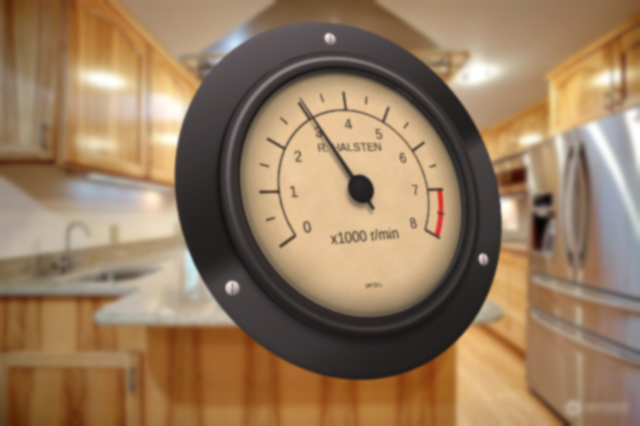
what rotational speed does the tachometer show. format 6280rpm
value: 3000rpm
